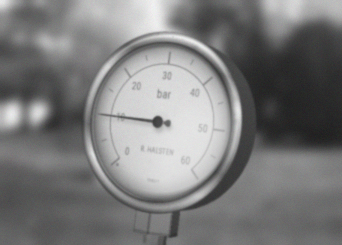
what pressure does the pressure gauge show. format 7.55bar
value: 10bar
